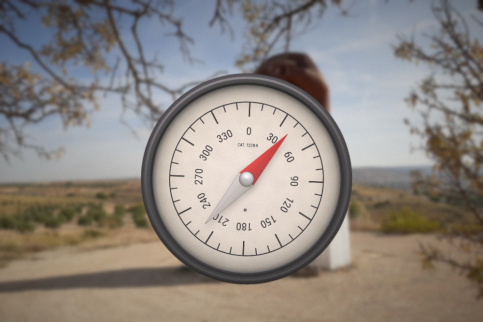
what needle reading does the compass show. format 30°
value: 40°
